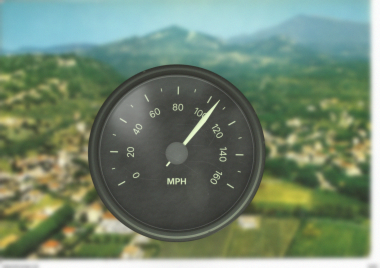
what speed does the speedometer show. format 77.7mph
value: 105mph
